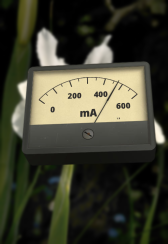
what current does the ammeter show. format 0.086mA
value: 475mA
